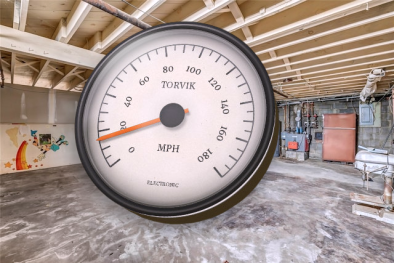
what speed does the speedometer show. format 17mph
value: 15mph
